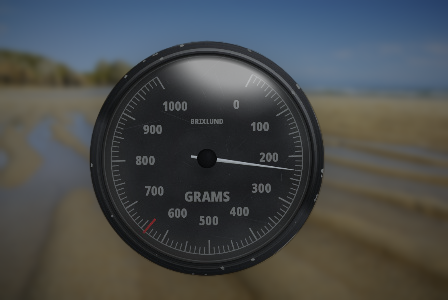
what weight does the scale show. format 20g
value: 230g
